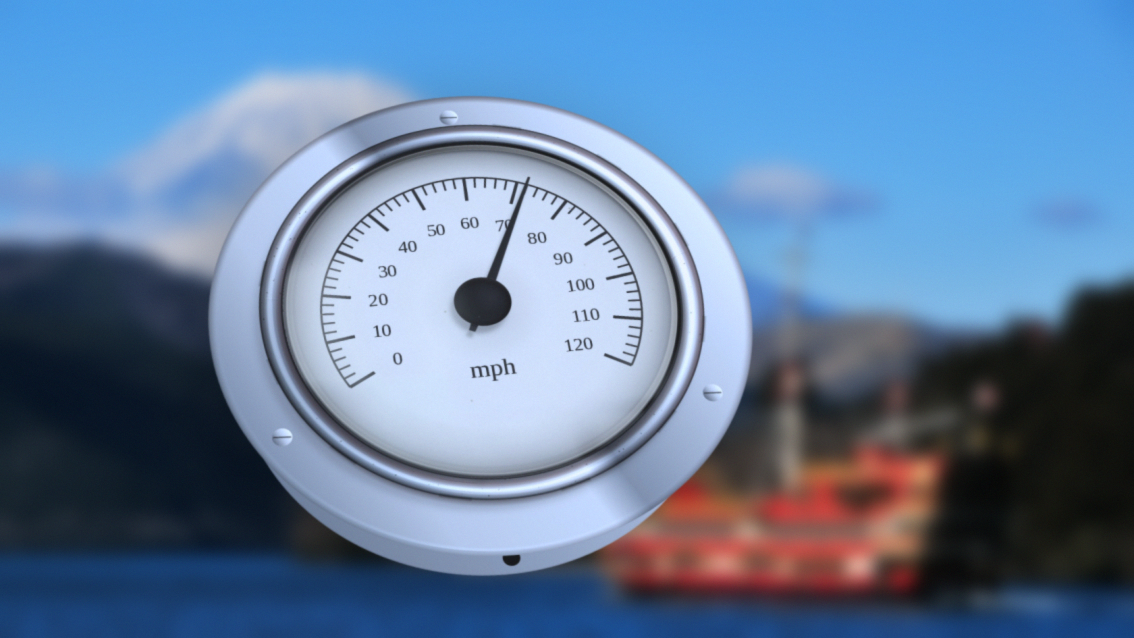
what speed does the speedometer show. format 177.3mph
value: 72mph
